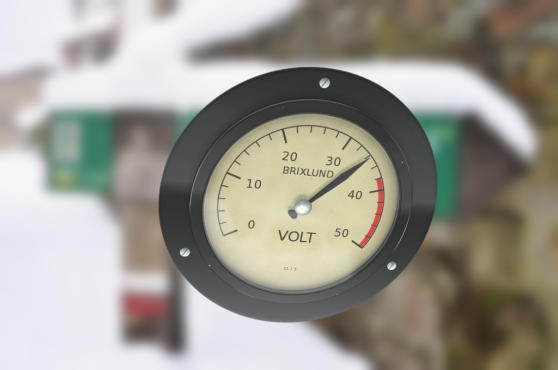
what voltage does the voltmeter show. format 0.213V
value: 34V
